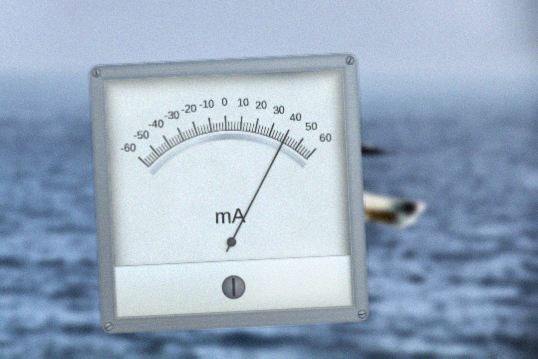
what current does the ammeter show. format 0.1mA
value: 40mA
